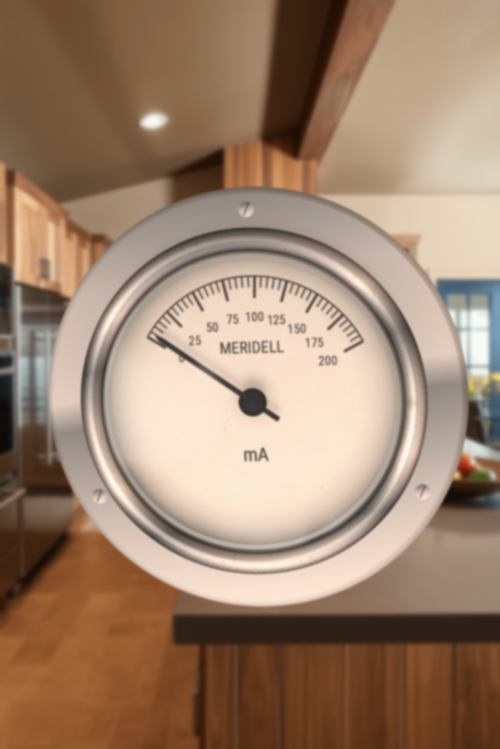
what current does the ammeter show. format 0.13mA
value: 5mA
